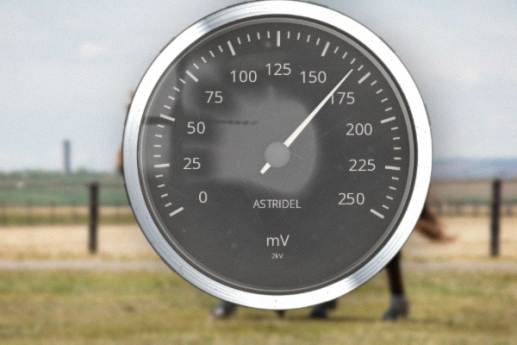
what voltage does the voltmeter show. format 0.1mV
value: 167.5mV
